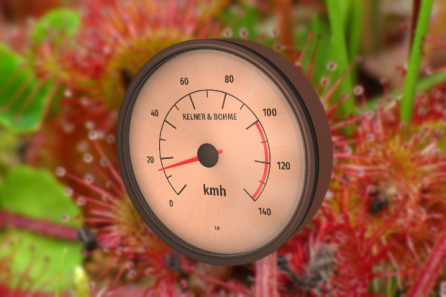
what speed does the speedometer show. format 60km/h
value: 15km/h
